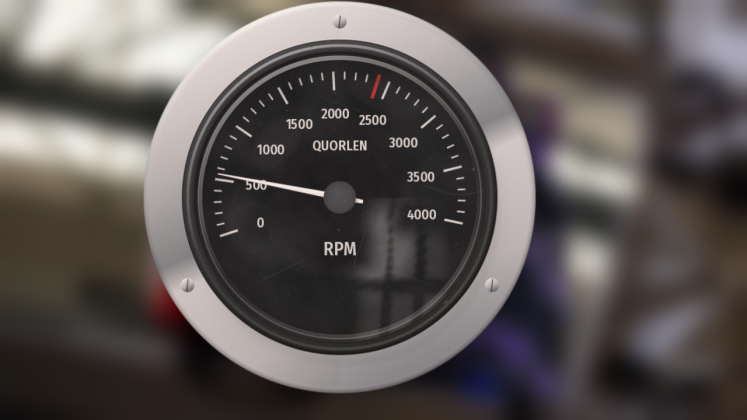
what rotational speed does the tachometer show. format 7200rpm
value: 550rpm
